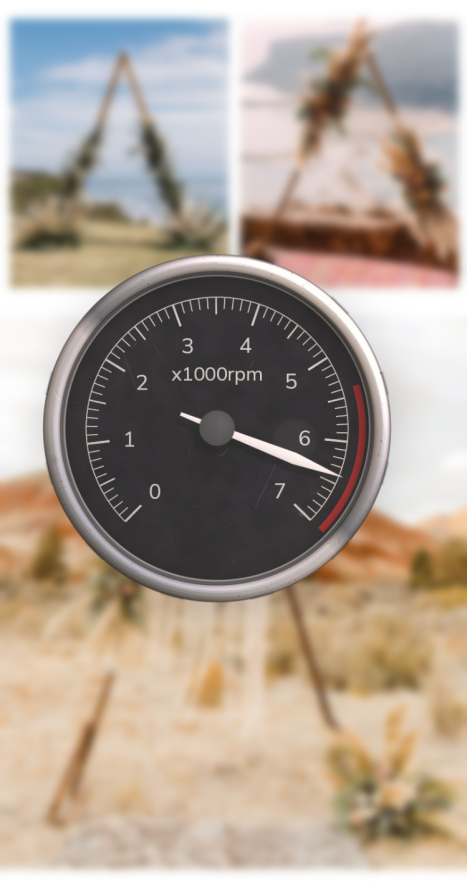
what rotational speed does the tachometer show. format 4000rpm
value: 6400rpm
